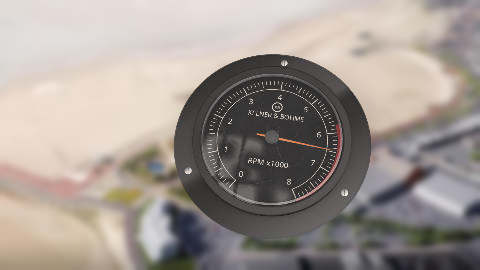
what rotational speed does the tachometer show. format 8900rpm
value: 6500rpm
